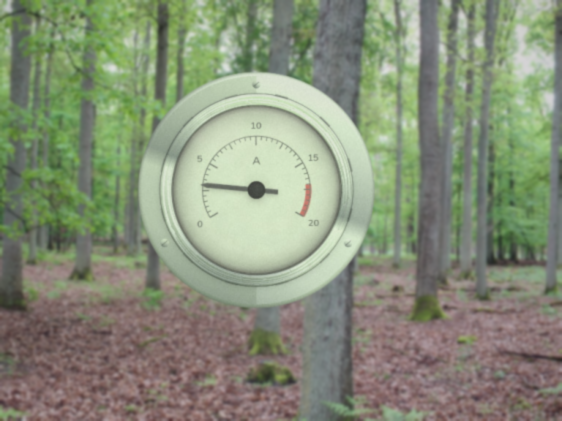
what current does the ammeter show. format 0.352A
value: 3A
